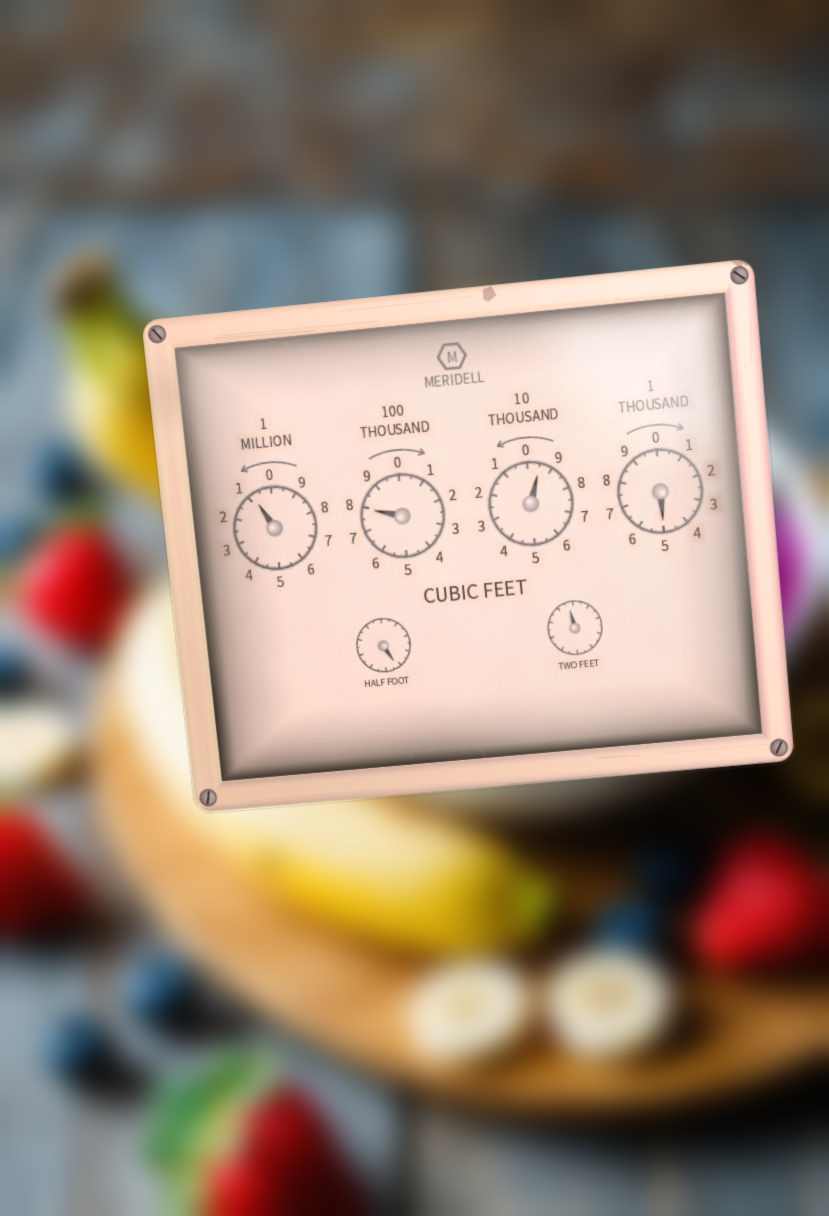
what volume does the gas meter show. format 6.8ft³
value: 79500ft³
